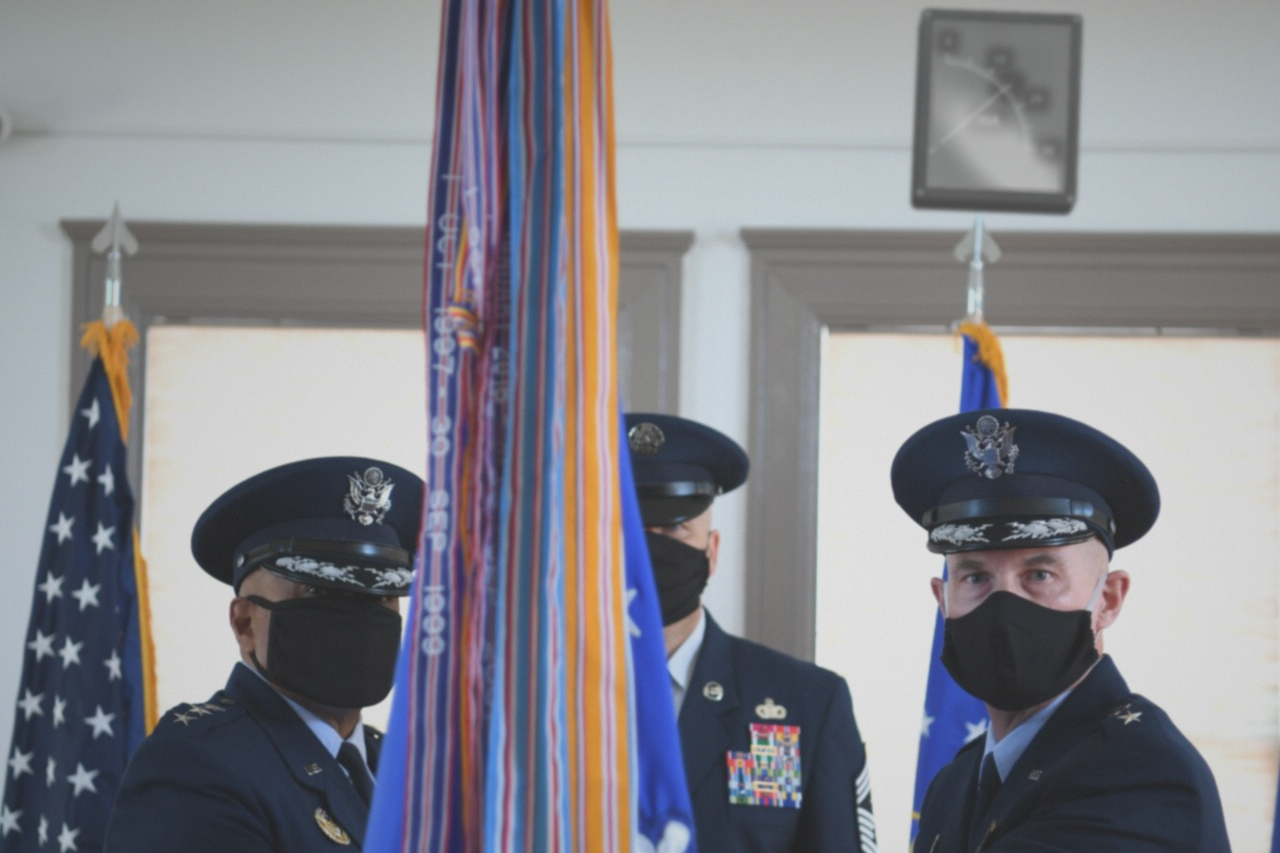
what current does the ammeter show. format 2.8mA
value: 15mA
